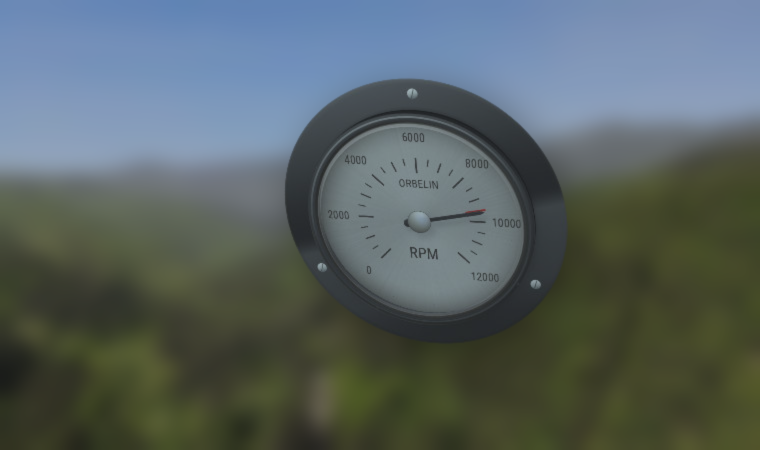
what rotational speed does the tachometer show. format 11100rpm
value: 9500rpm
